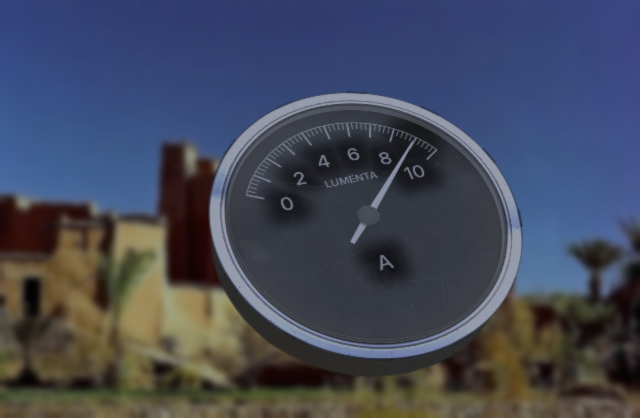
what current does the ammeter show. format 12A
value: 9A
